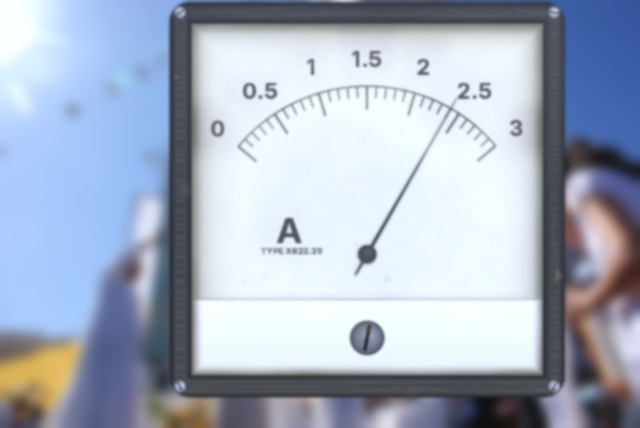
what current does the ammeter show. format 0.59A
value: 2.4A
